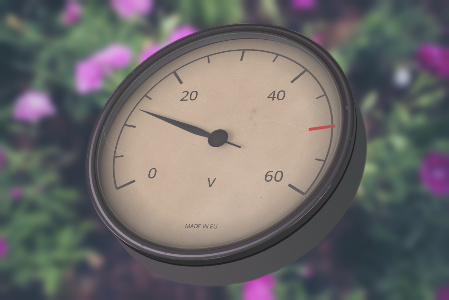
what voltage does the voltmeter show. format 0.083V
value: 12.5V
